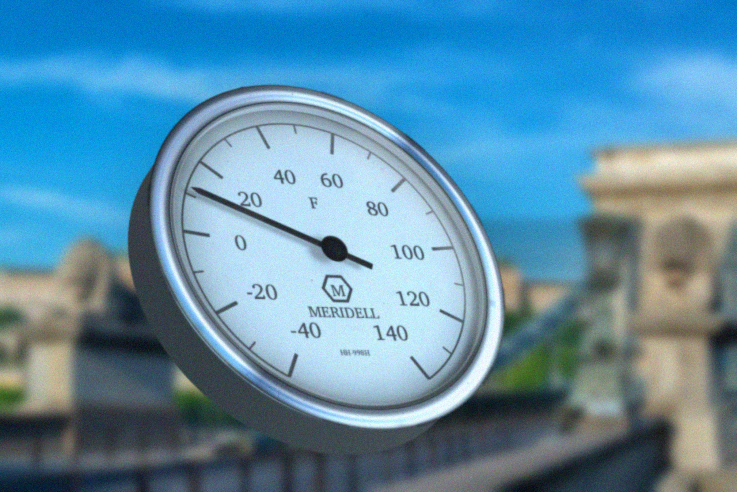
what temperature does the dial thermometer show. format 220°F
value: 10°F
